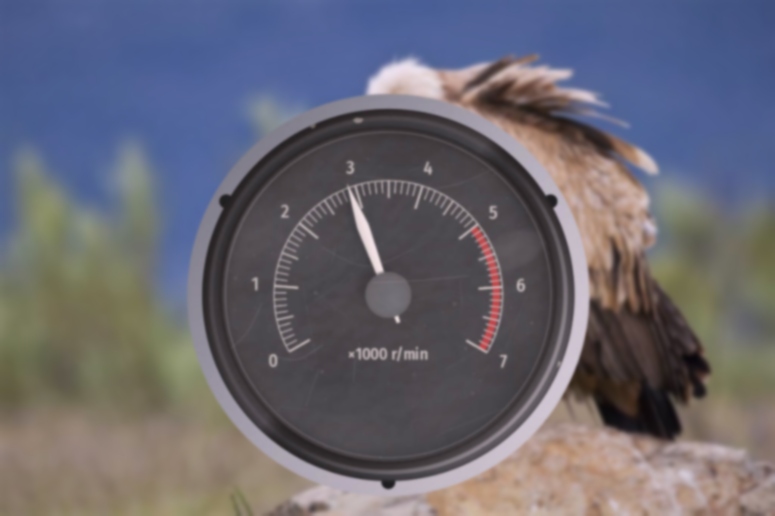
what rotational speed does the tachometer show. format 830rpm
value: 2900rpm
